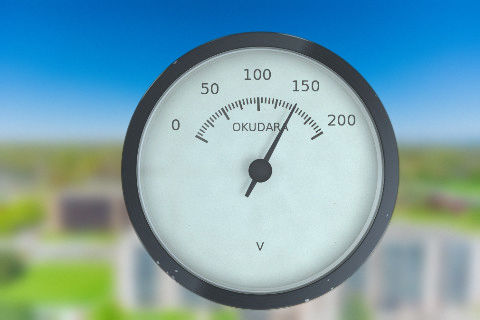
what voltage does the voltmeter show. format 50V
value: 150V
